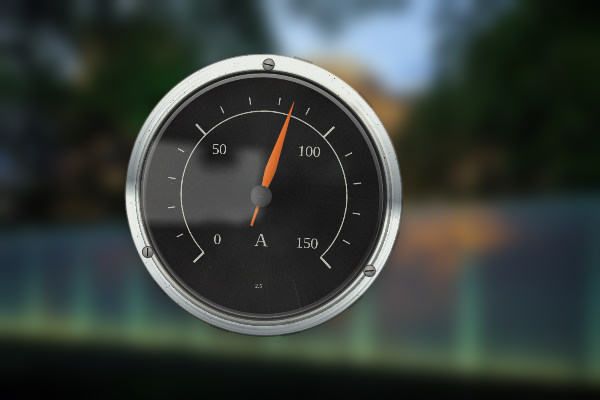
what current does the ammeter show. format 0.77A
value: 85A
